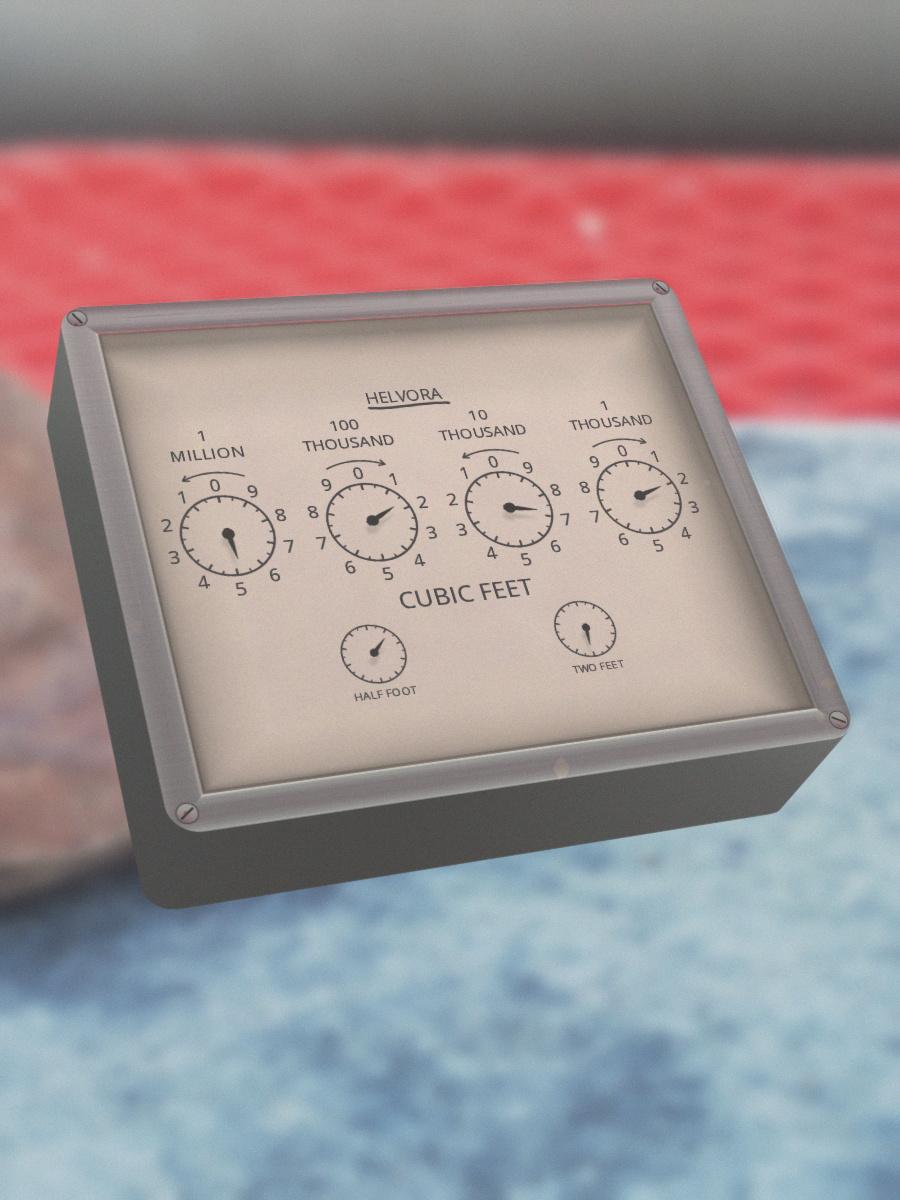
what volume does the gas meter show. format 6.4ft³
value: 517200ft³
